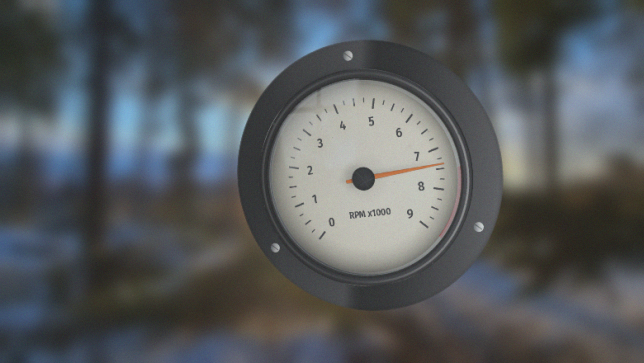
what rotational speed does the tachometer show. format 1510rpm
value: 7375rpm
